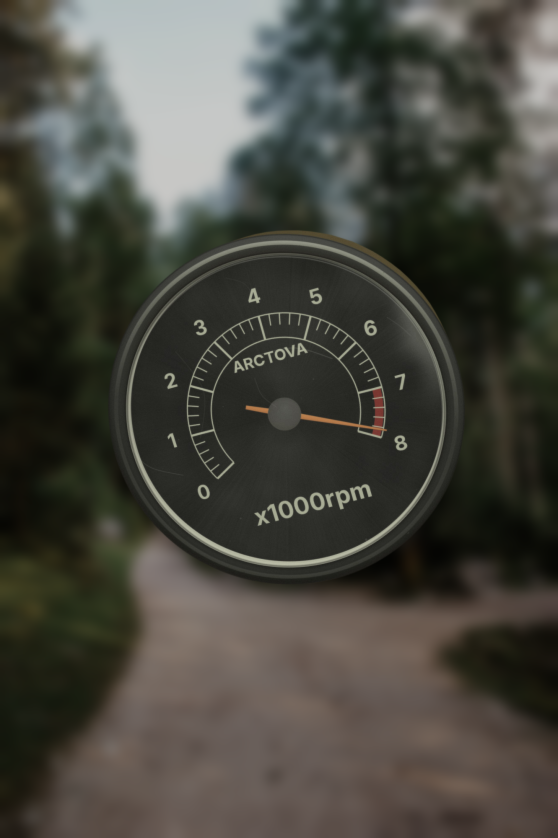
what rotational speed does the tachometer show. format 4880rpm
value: 7800rpm
